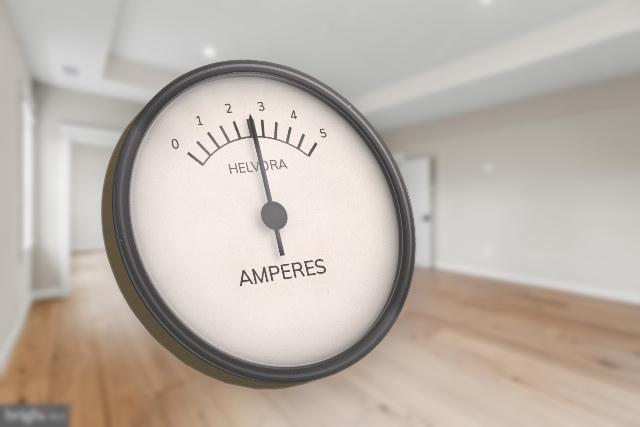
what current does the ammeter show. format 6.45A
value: 2.5A
